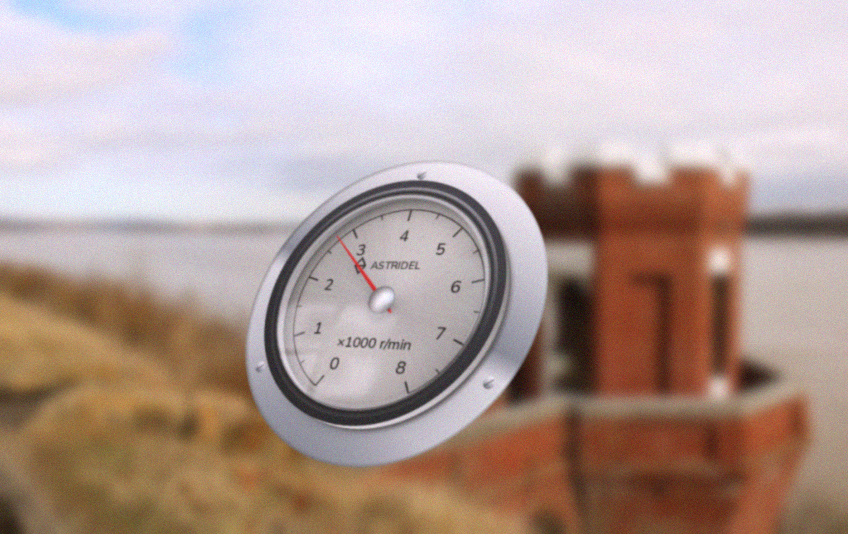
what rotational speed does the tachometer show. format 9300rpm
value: 2750rpm
